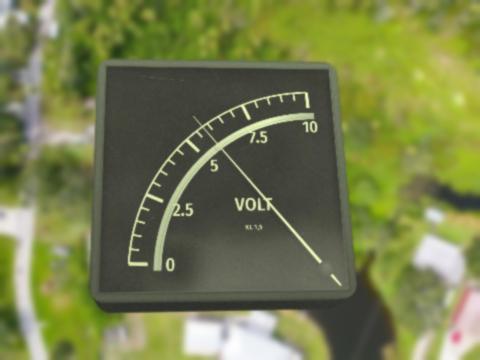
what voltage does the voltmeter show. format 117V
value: 5.75V
